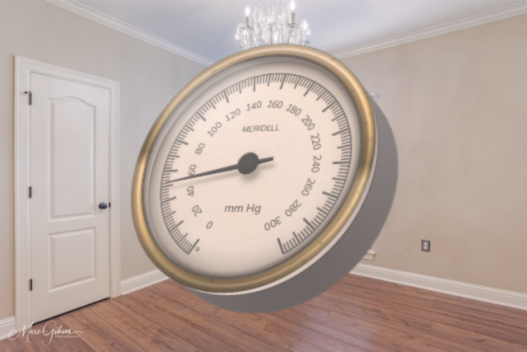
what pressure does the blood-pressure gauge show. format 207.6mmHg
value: 50mmHg
